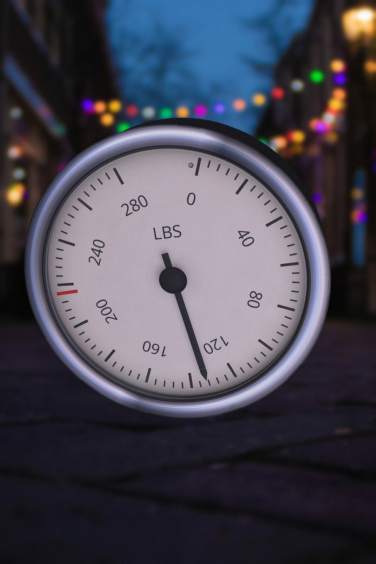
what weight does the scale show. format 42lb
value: 132lb
